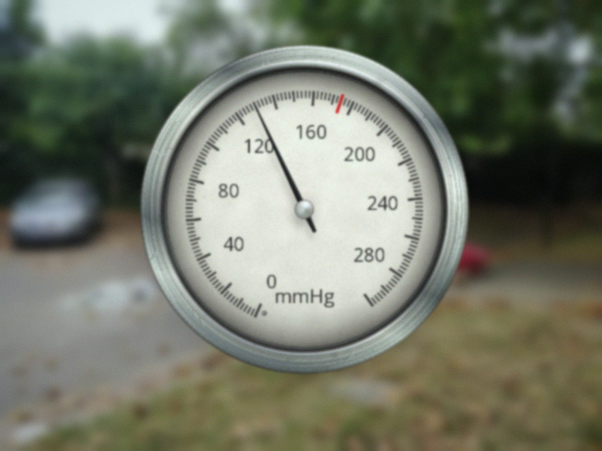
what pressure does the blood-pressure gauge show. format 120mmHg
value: 130mmHg
